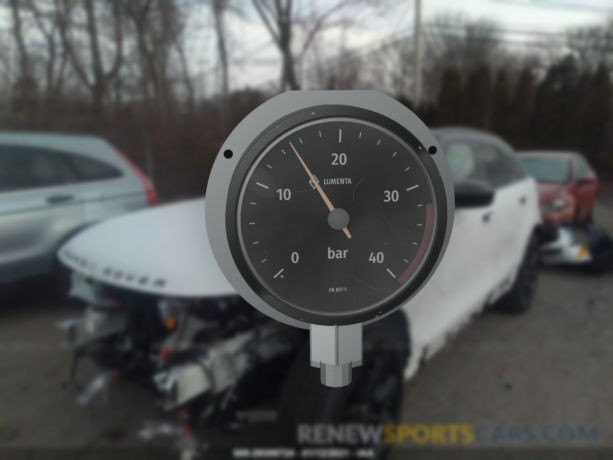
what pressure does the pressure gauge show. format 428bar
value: 15bar
